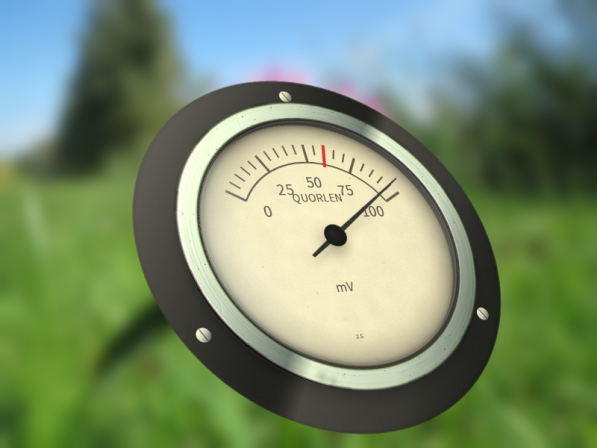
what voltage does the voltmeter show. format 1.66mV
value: 95mV
